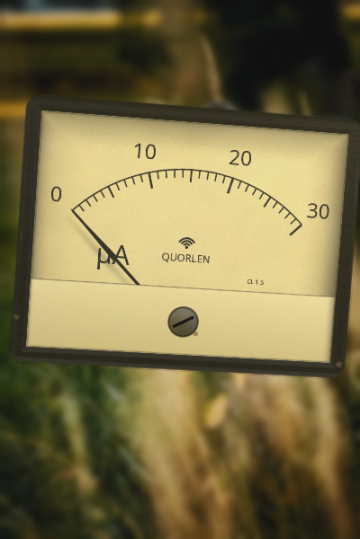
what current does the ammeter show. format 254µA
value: 0µA
